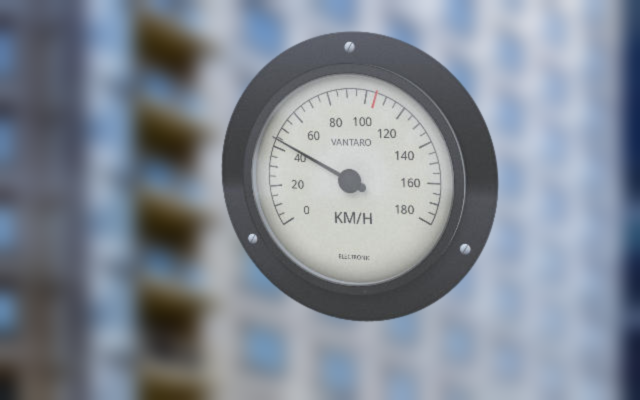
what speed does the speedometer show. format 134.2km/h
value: 45km/h
